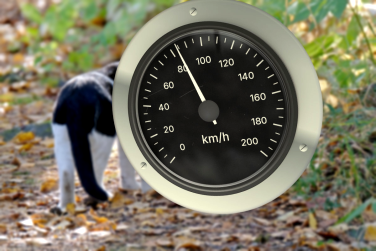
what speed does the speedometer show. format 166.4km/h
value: 85km/h
